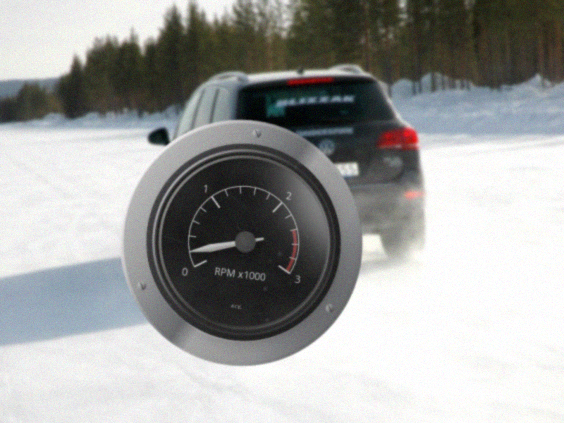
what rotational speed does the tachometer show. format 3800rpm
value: 200rpm
